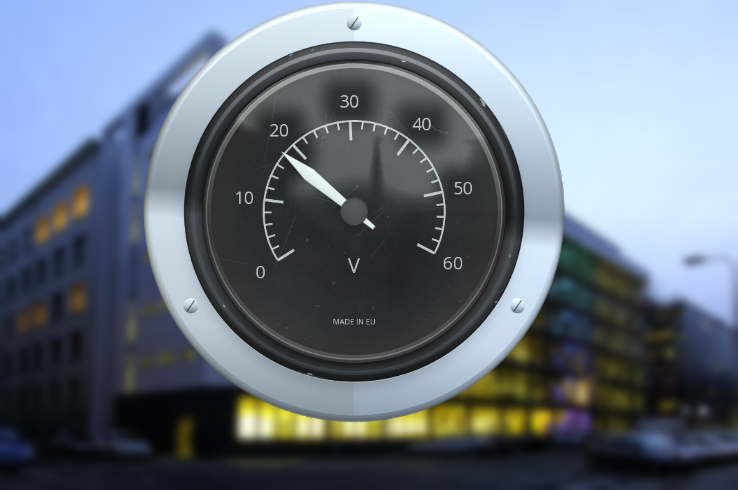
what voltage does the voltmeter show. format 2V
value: 18V
